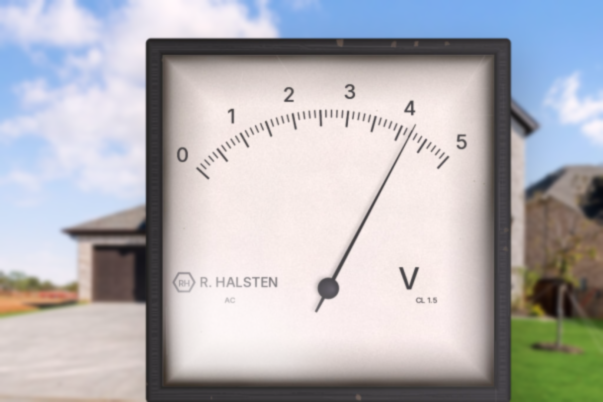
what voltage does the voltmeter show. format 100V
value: 4.2V
